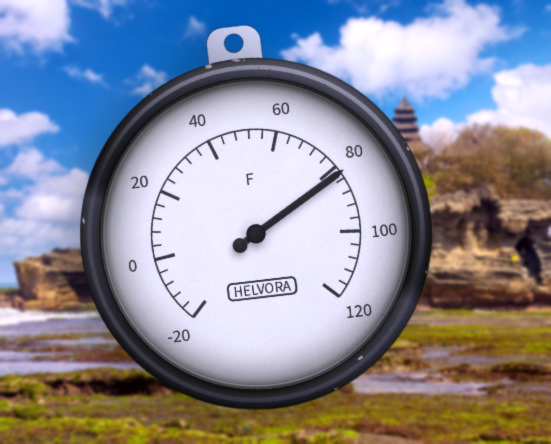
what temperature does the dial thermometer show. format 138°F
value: 82°F
